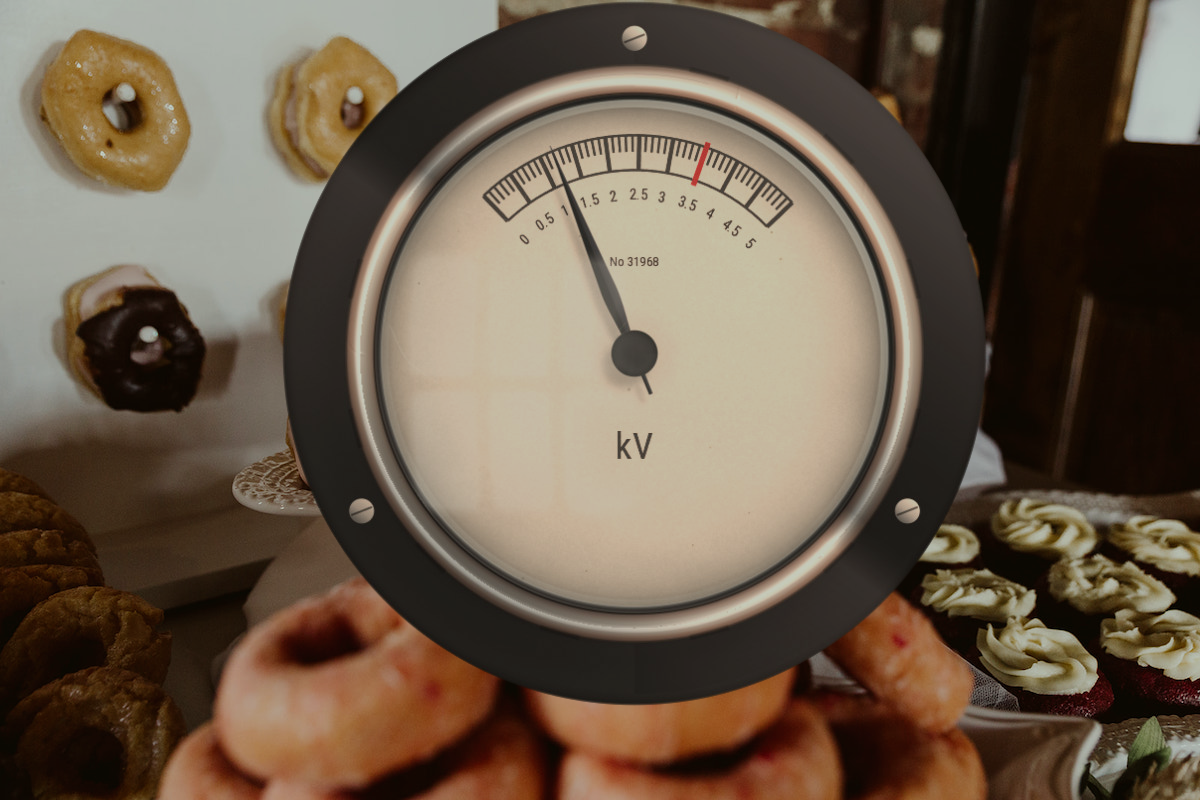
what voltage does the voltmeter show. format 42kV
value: 1.2kV
